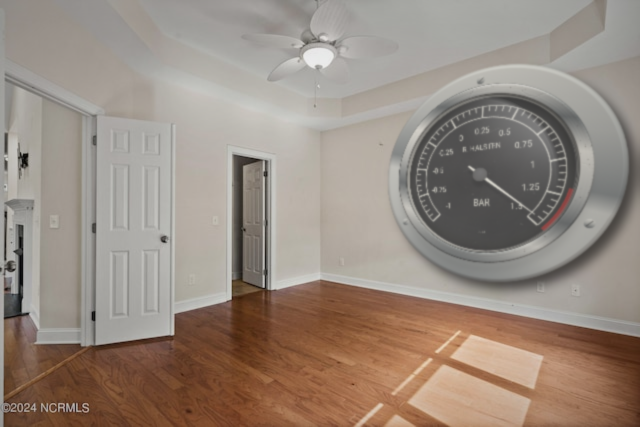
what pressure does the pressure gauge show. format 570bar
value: 1.45bar
